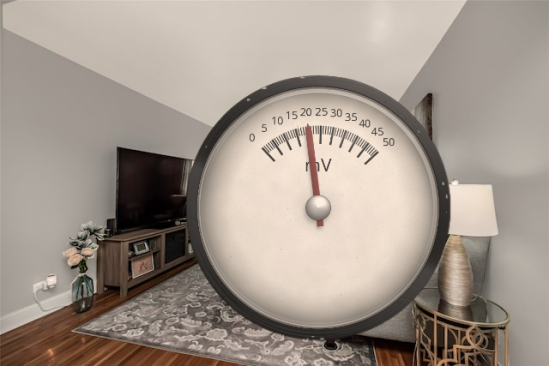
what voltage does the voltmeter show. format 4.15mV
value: 20mV
